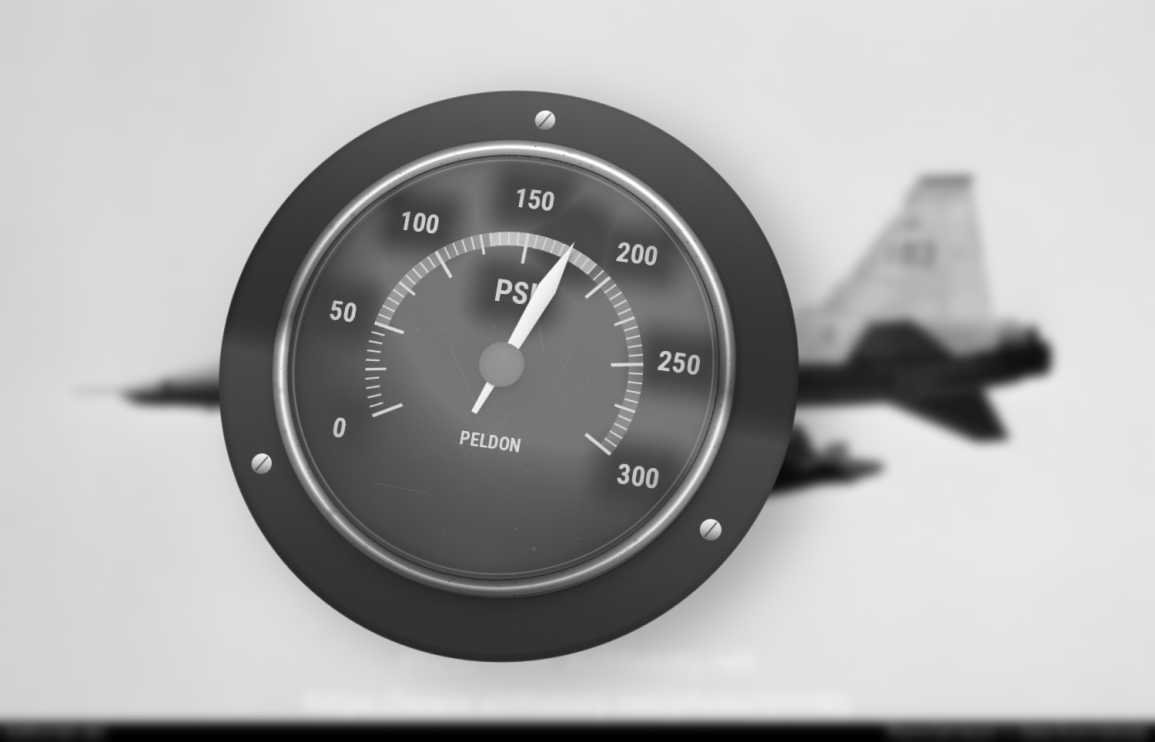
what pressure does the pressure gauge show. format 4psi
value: 175psi
